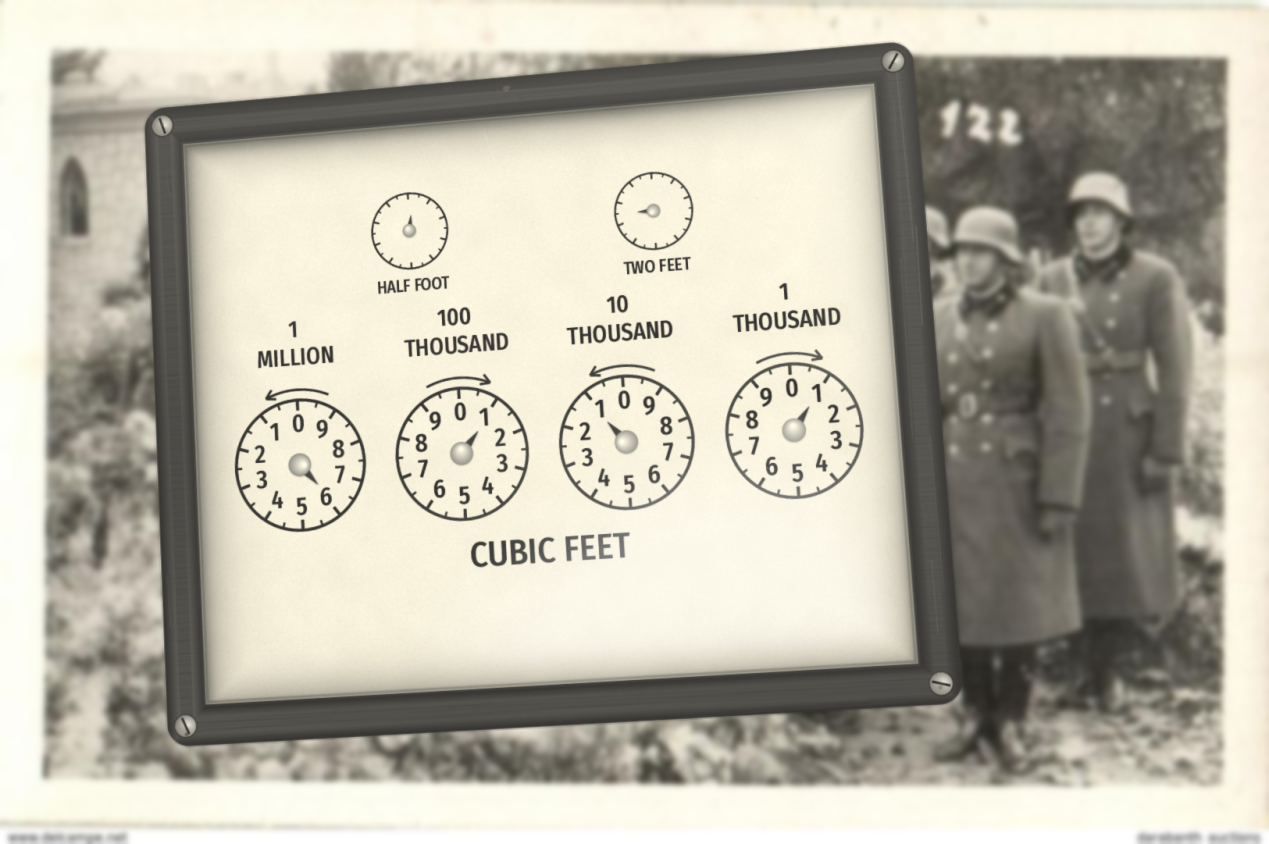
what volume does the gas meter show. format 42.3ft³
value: 611100ft³
